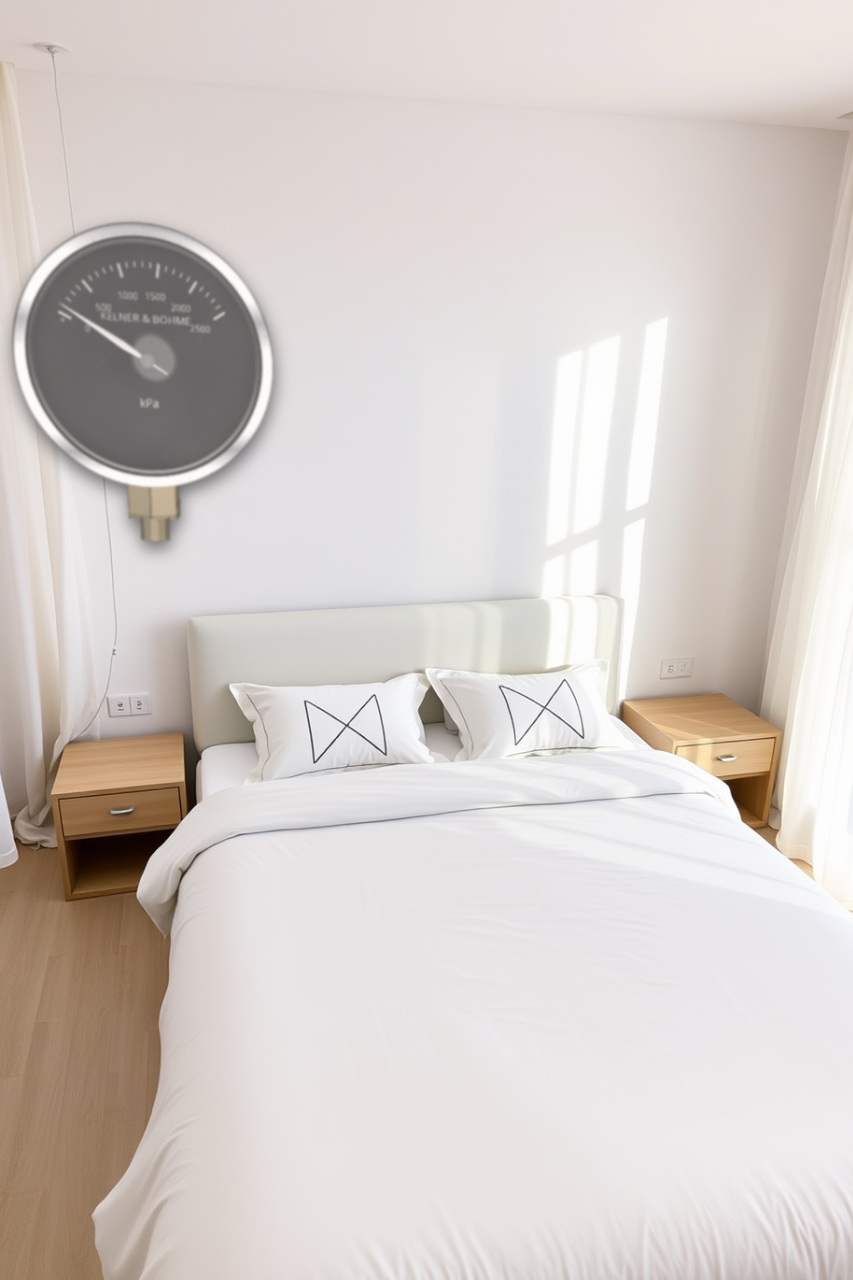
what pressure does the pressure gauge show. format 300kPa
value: 100kPa
